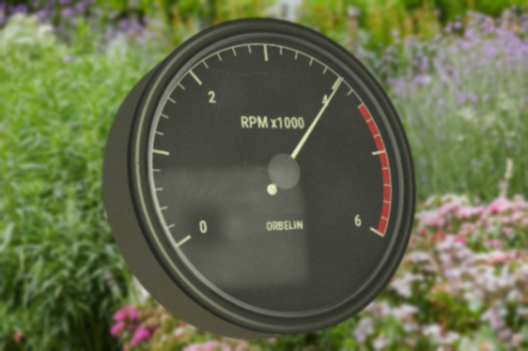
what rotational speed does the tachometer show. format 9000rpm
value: 4000rpm
